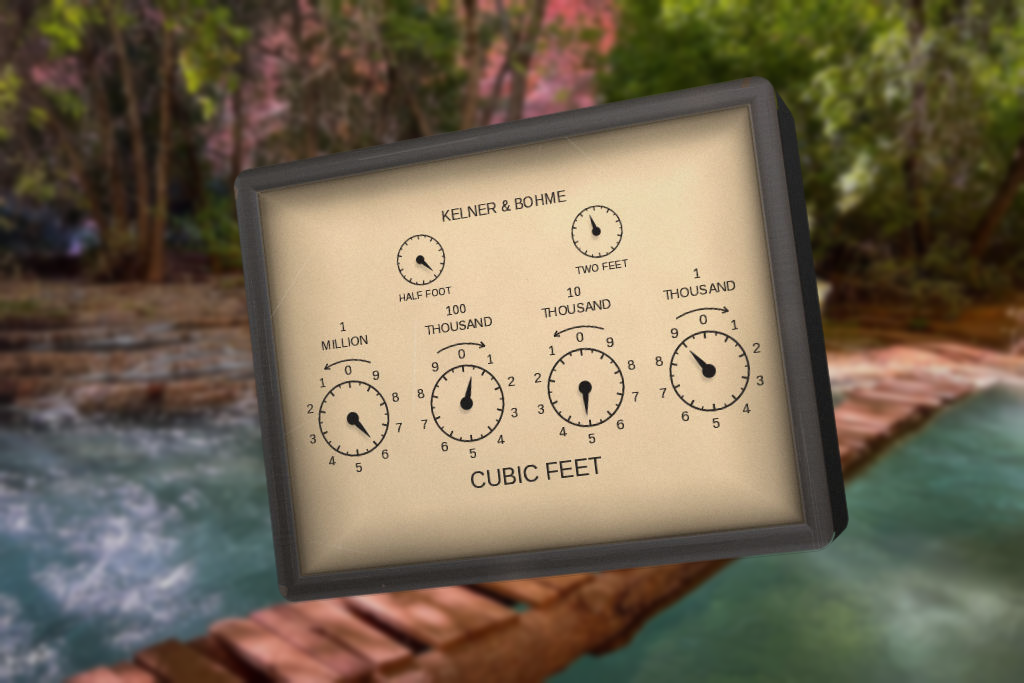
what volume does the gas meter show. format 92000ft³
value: 604900ft³
